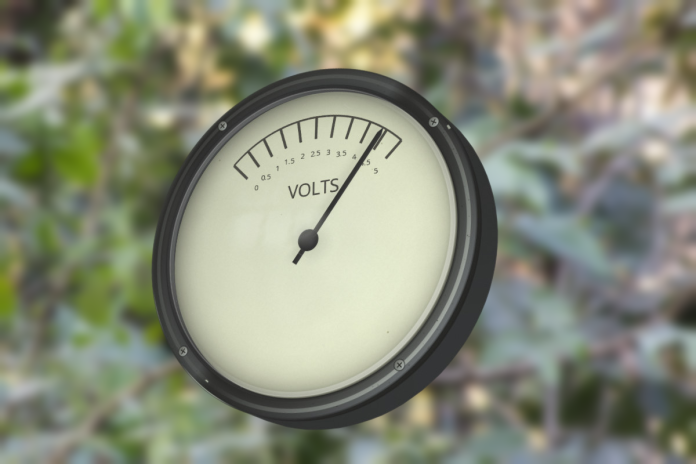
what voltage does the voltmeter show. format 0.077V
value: 4.5V
